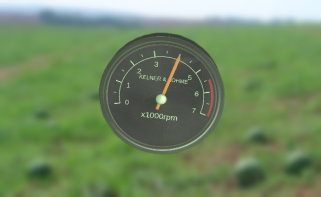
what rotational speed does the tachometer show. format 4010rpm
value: 4000rpm
